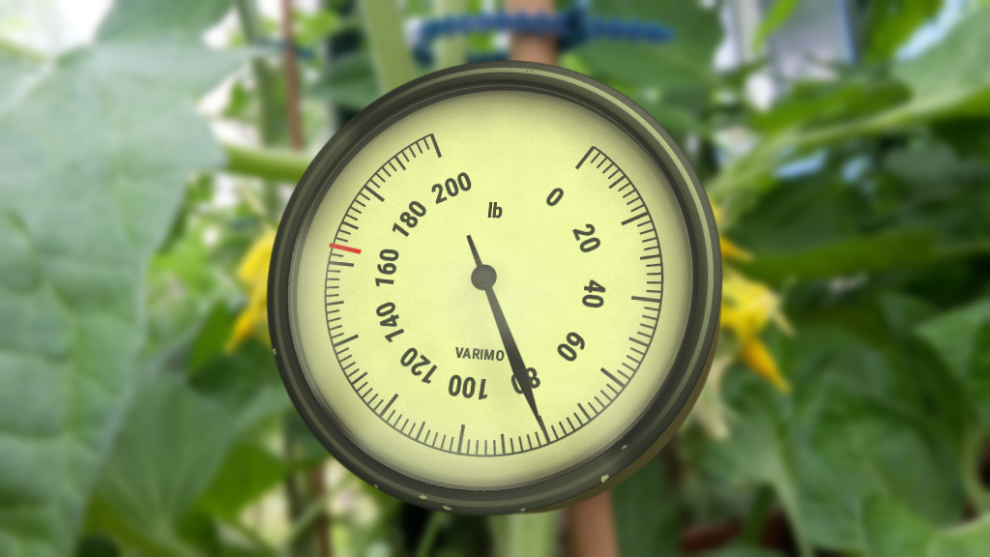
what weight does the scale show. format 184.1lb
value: 80lb
